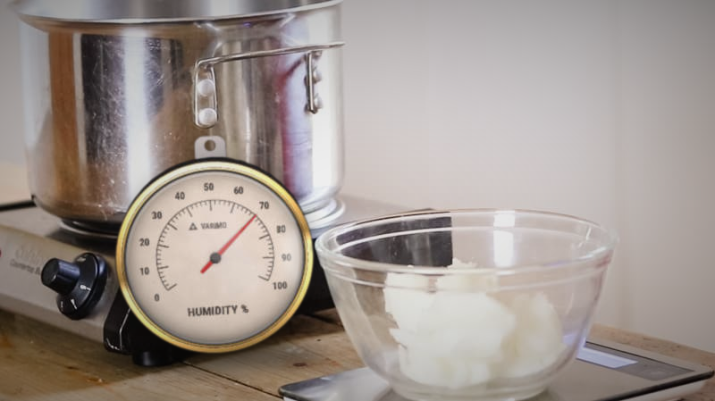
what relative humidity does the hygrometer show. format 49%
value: 70%
